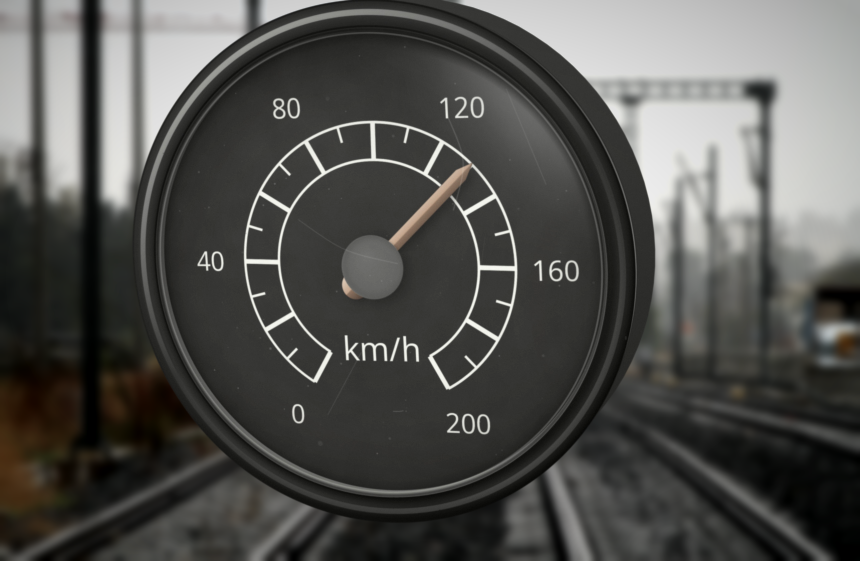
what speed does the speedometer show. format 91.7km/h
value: 130km/h
